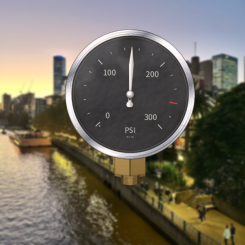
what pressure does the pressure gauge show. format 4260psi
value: 150psi
